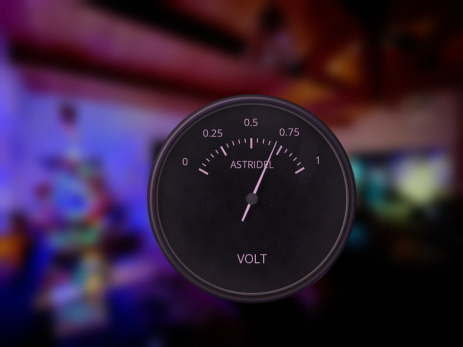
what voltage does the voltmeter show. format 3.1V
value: 0.7V
